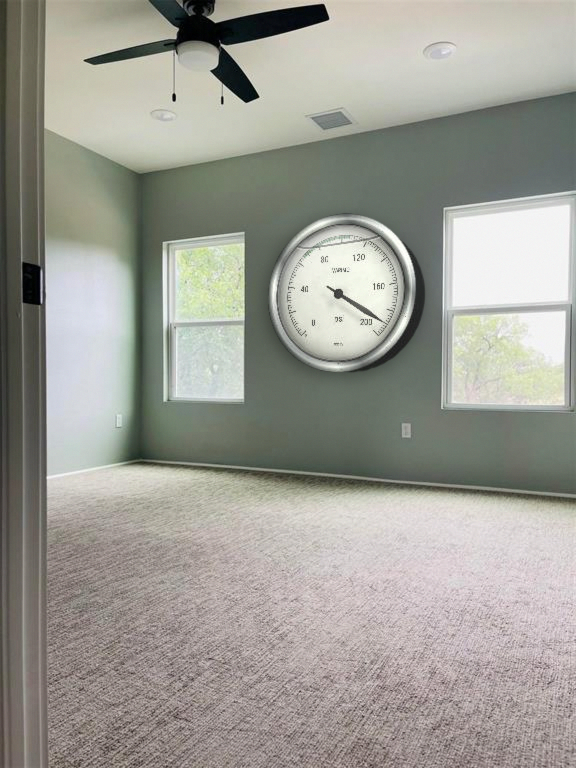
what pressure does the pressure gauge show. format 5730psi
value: 190psi
